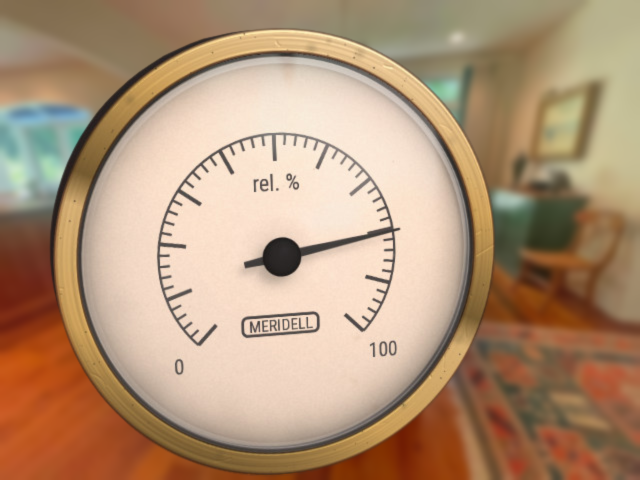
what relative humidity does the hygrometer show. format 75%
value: 80%
